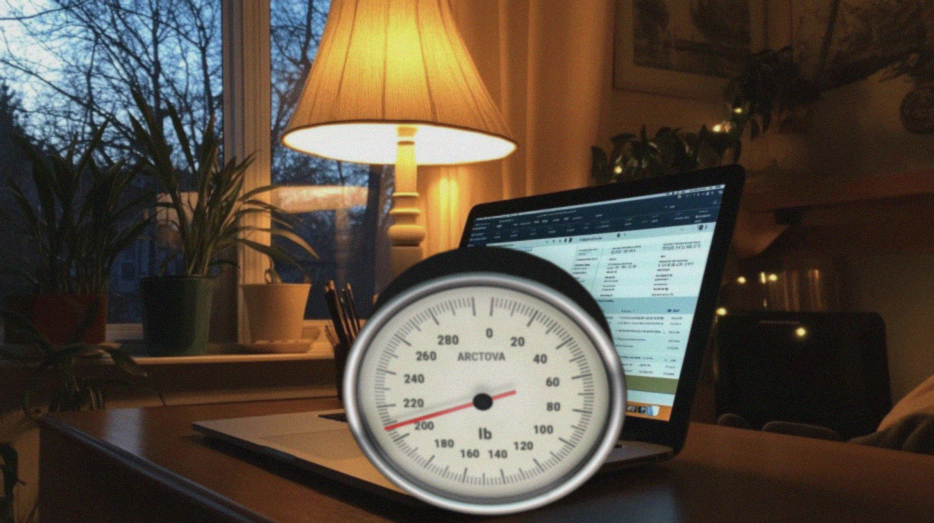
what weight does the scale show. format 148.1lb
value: 210lb
